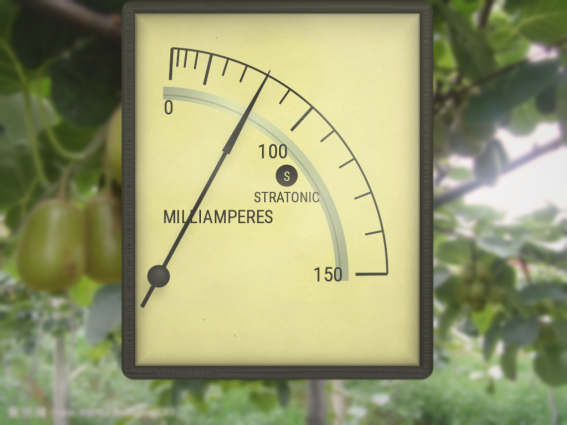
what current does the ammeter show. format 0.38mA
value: 80mA
